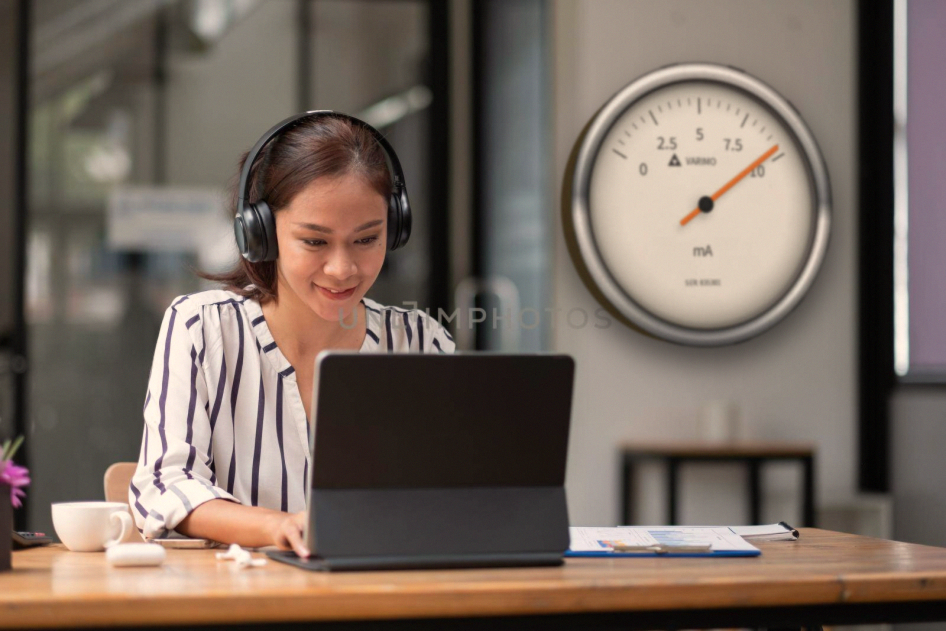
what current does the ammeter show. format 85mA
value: 9.5mA
